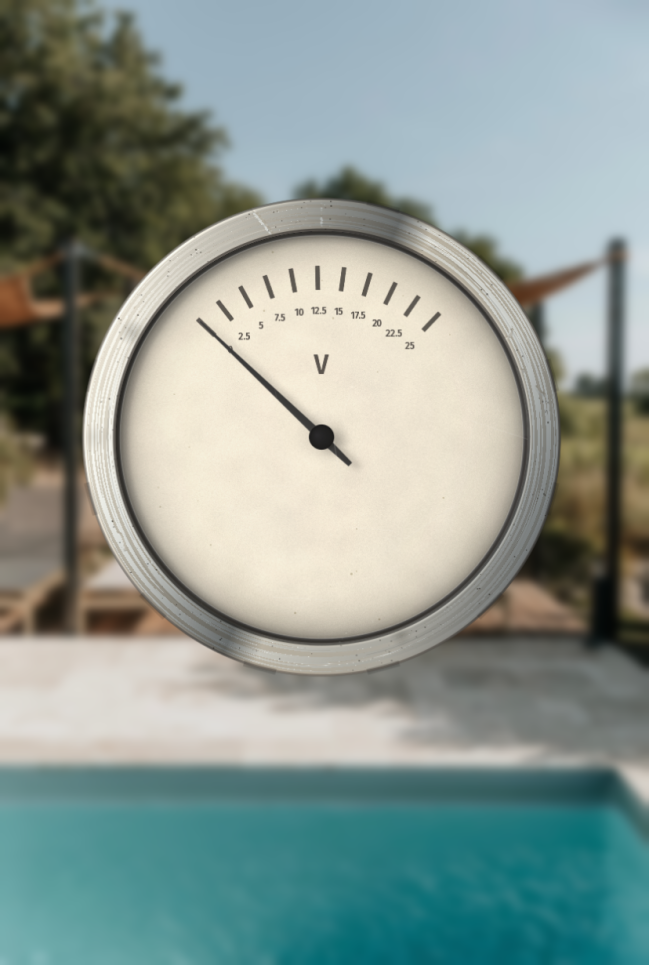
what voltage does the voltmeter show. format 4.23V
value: 0V
